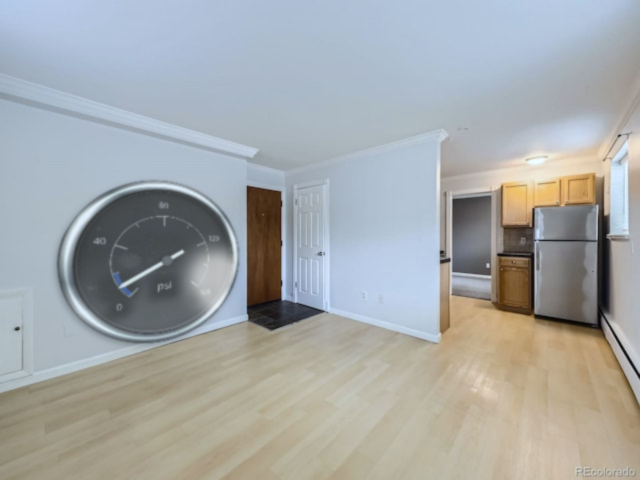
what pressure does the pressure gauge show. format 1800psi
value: 10psi
